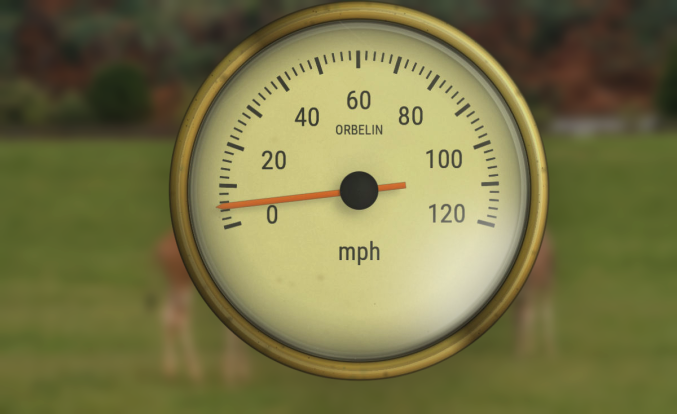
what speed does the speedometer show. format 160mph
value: 5mph
